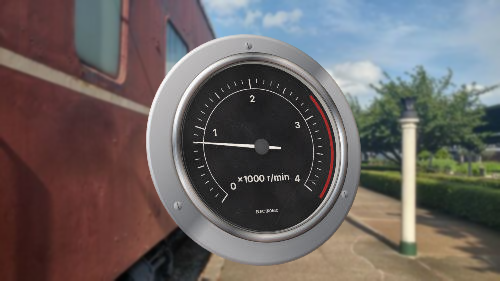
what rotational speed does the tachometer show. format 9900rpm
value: 800rpm
